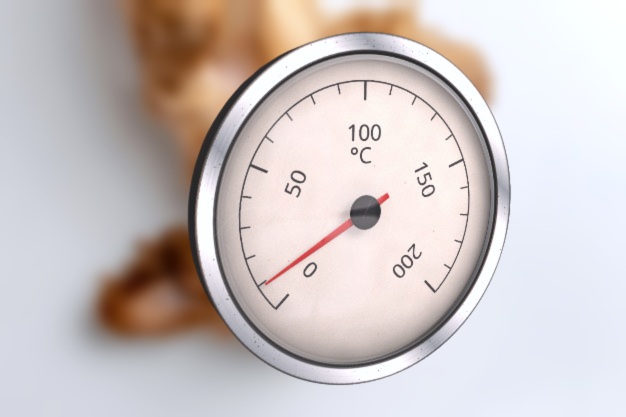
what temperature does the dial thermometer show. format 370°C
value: 10°C
